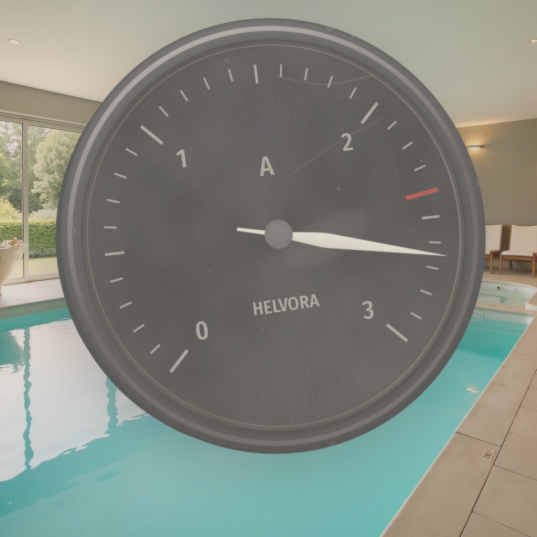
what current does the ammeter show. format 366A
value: 2.65A
